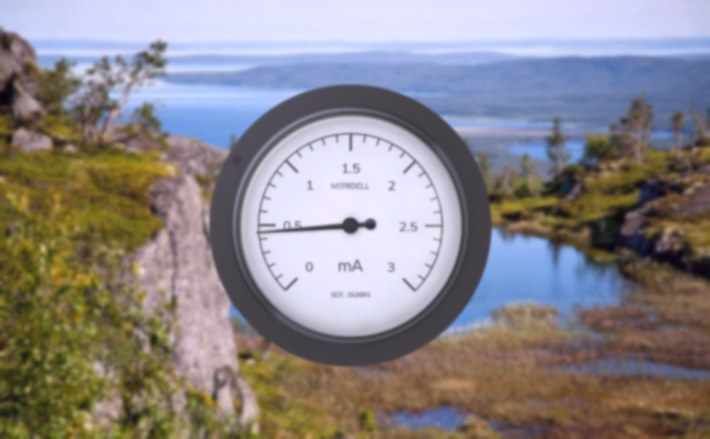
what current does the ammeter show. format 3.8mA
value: 0.45mA
